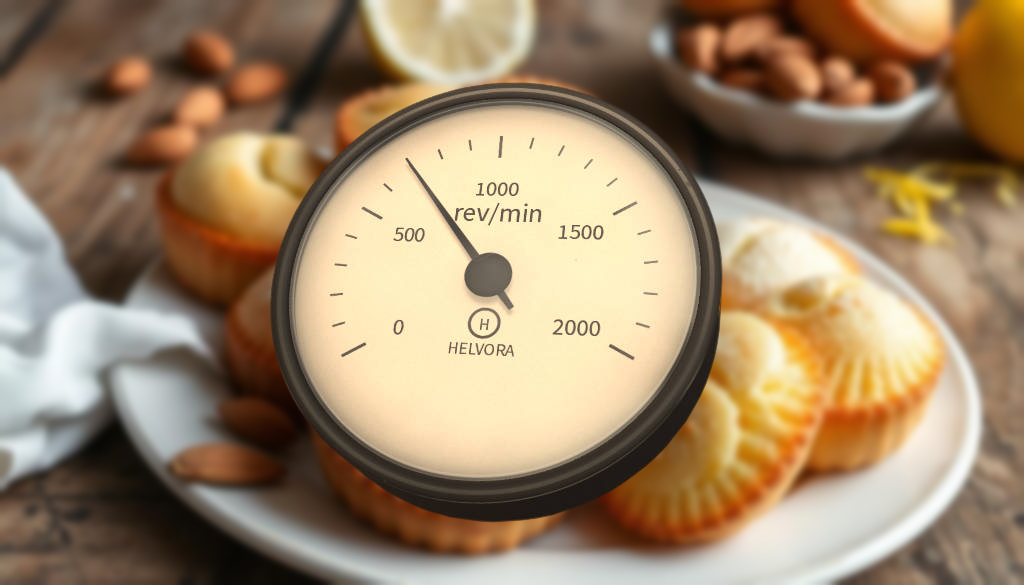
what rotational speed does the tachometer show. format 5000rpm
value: 700rpm
